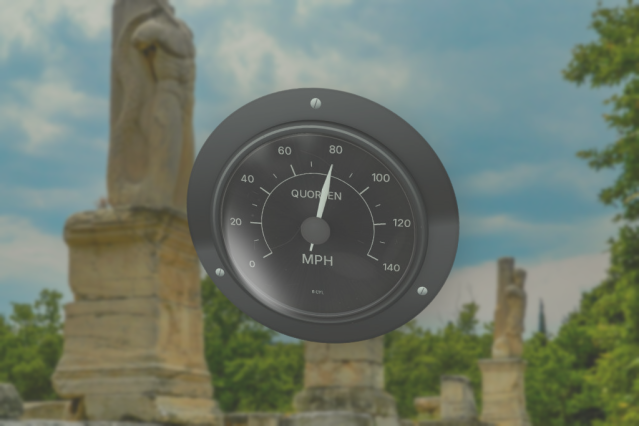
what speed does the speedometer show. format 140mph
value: 80mph
